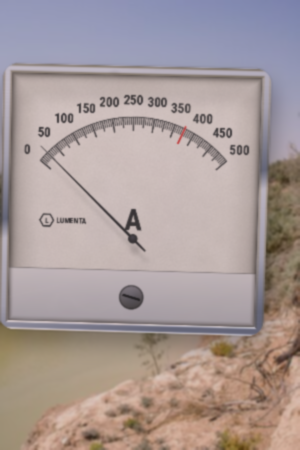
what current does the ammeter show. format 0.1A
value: 25A
